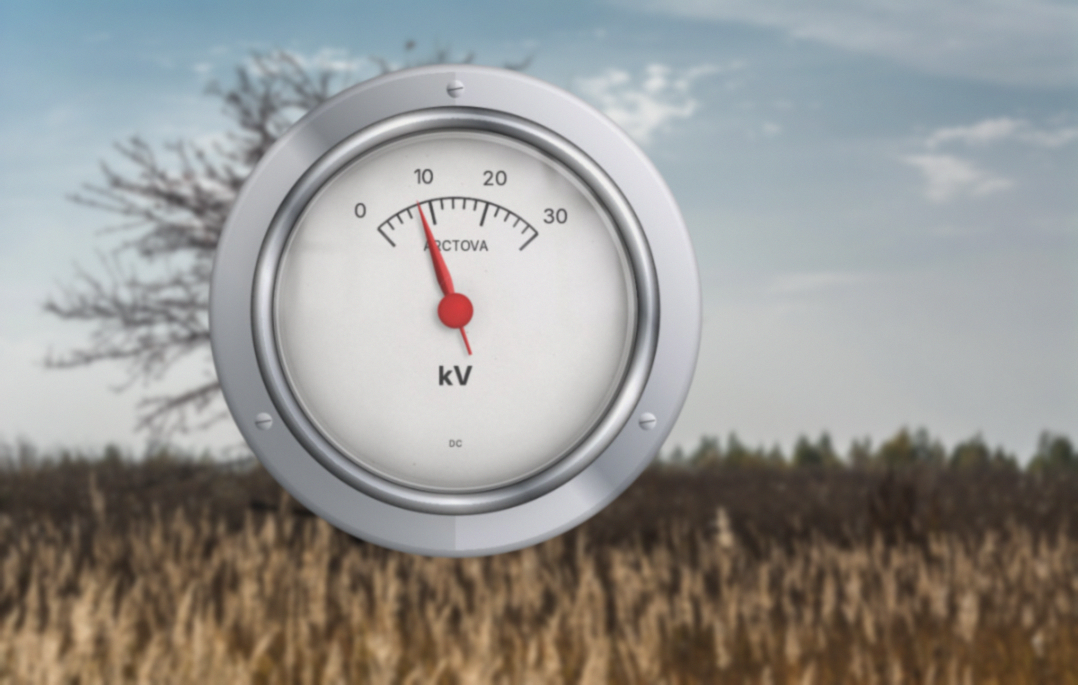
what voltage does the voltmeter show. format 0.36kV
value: 8kV
